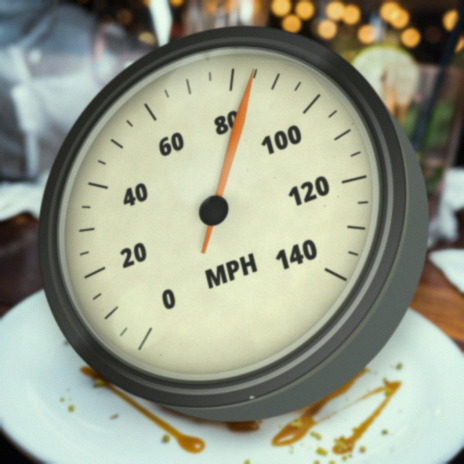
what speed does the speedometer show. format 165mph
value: 85mph
